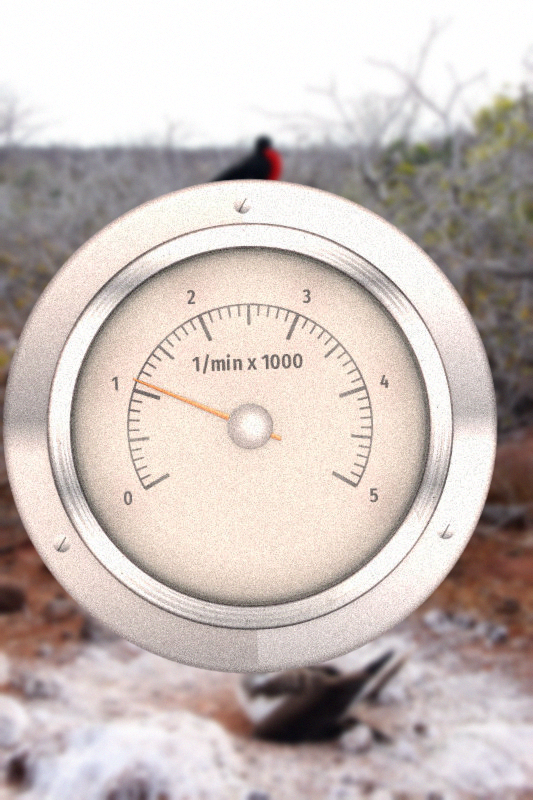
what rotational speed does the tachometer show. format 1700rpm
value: 1100rpm
